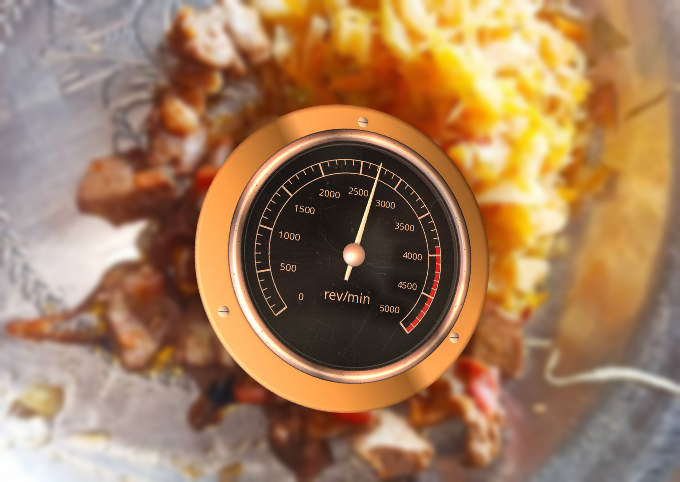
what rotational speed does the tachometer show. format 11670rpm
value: 2700rpm
